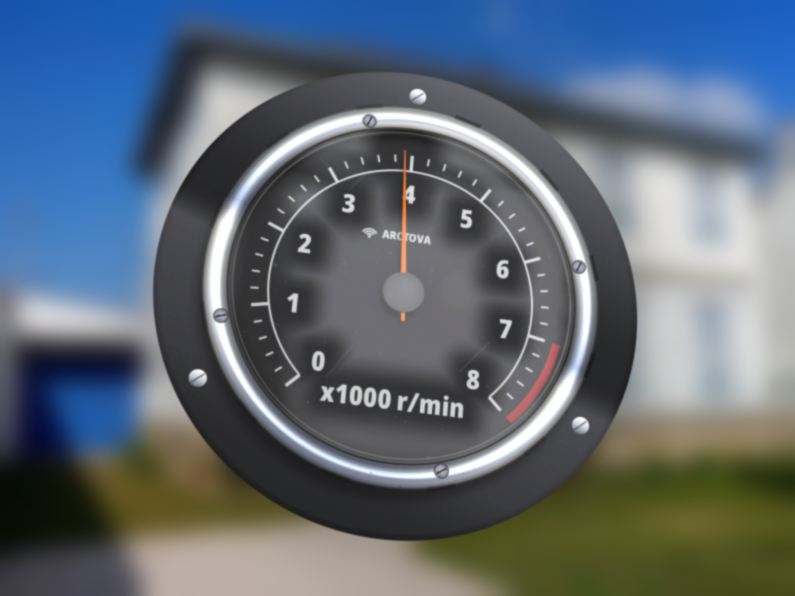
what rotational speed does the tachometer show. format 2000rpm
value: 3900rpm
